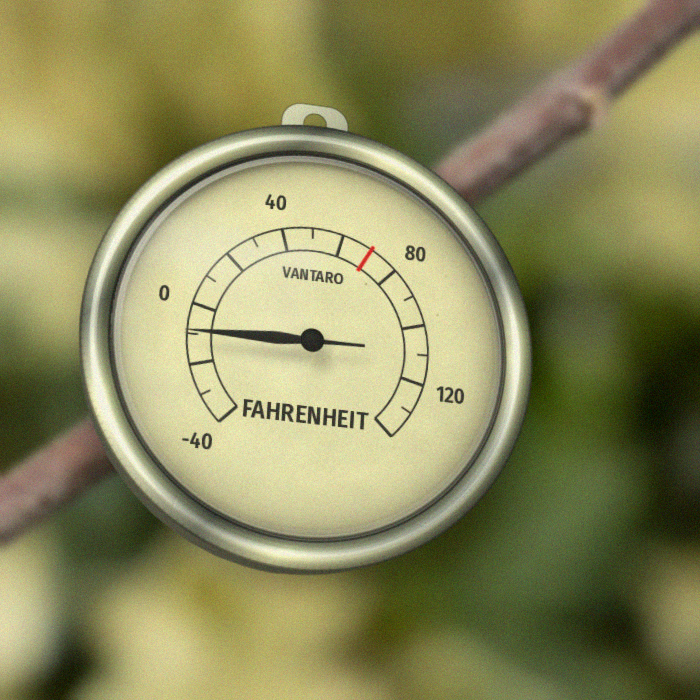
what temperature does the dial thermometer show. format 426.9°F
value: -10°F
